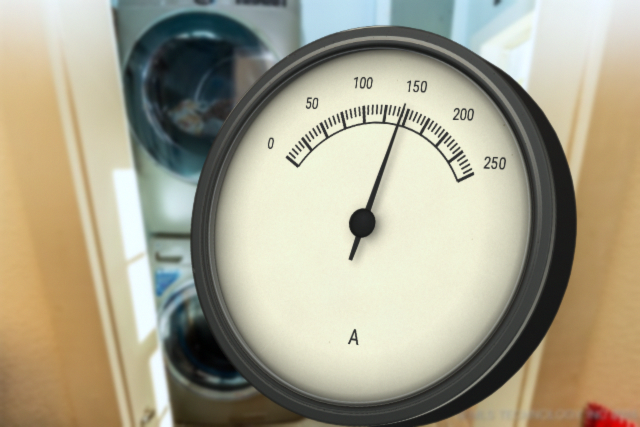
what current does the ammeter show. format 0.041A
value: 150A
